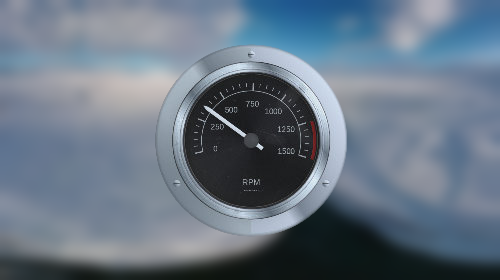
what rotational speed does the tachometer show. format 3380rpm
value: 350rpm
